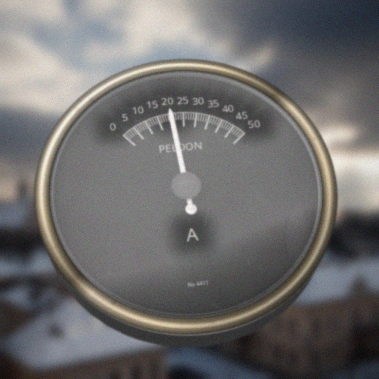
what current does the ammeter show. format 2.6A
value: 20A
